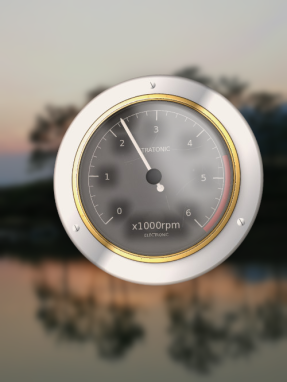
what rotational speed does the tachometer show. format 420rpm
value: 2300rpm
